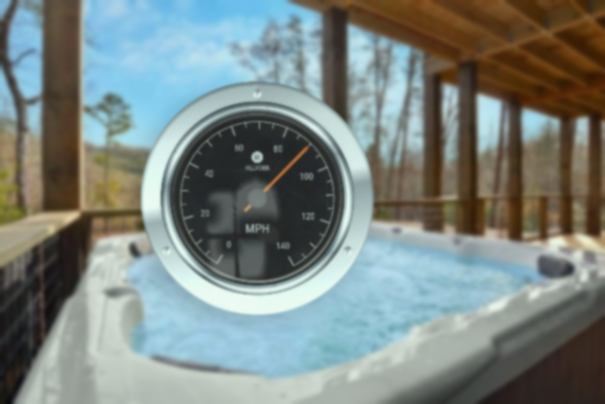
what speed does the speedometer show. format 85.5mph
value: 90mph
